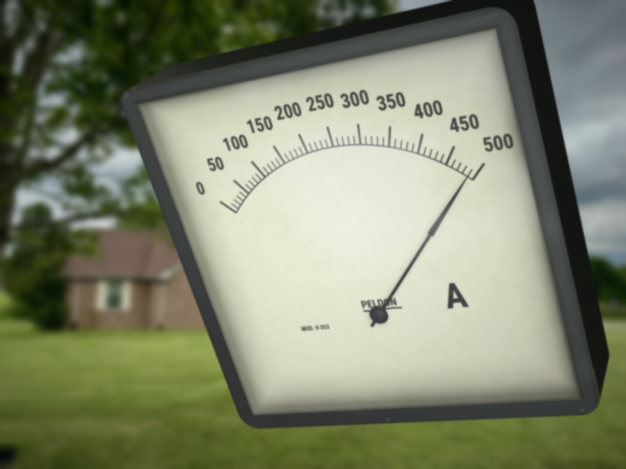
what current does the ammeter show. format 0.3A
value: 490A
